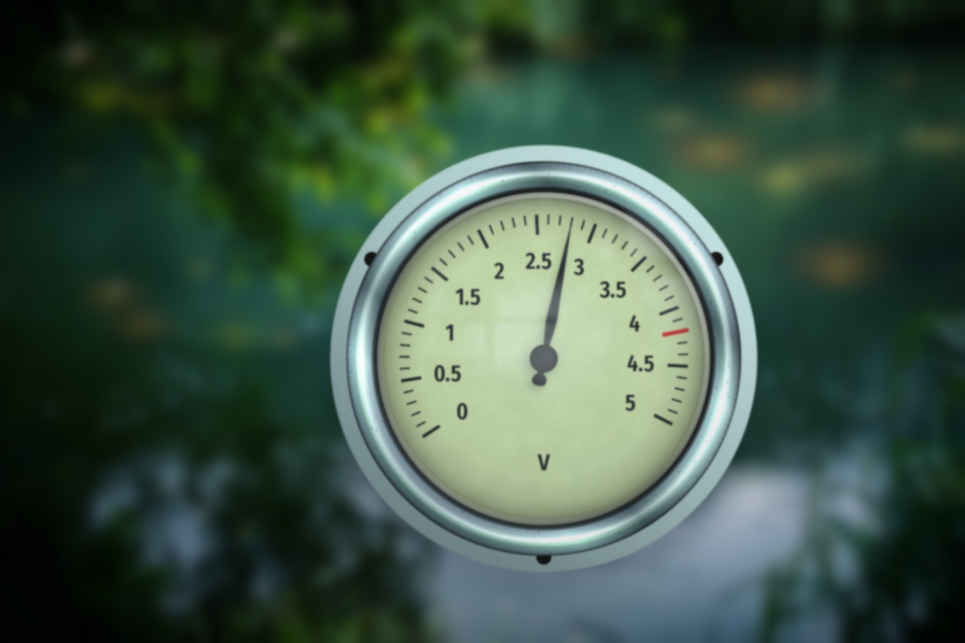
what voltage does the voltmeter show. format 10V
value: 2.8V
